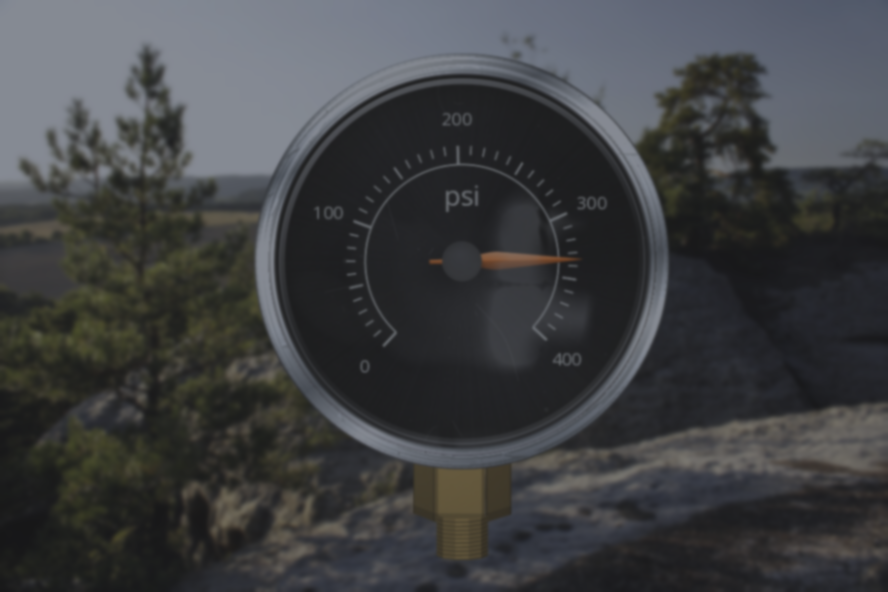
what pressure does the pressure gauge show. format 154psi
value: 335psi
